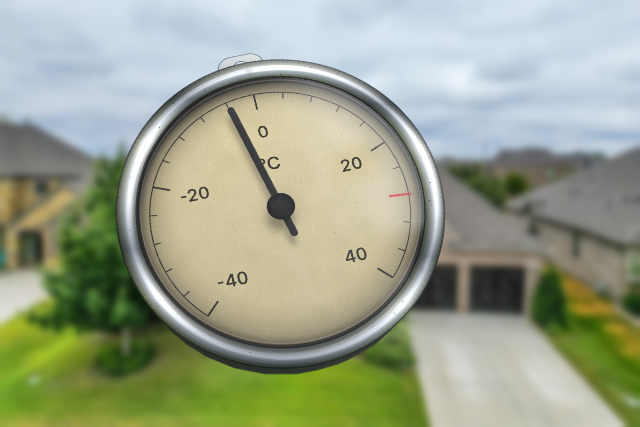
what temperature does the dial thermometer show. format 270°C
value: -4°C
